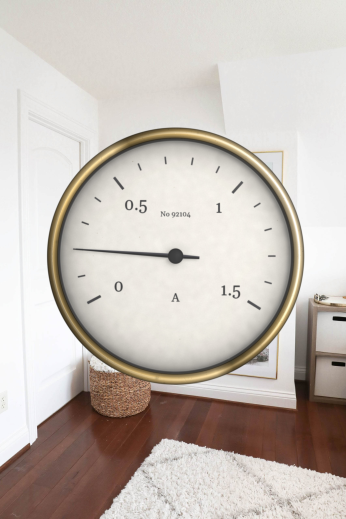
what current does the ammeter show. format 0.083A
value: 0.2A
